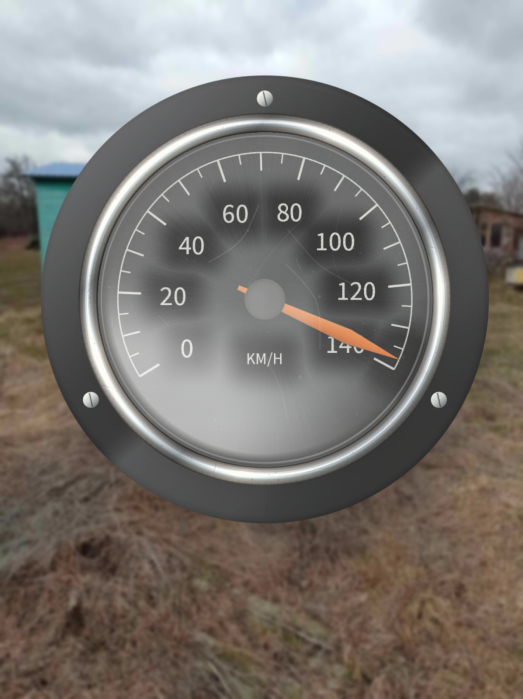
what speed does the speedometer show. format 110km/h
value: 137.5km/h
